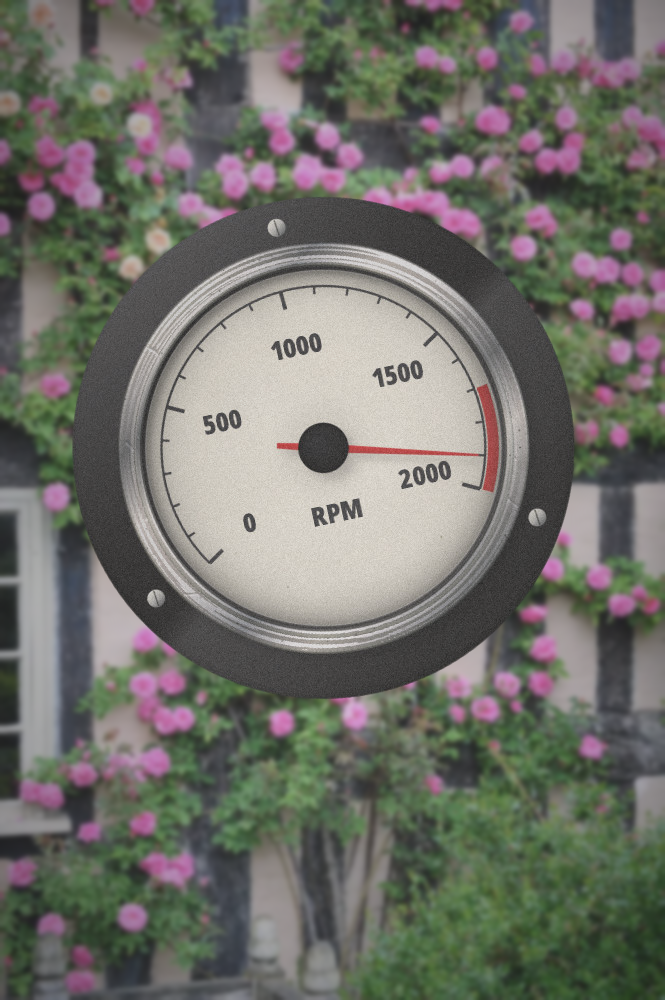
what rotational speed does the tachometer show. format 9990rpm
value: 1900rpm
